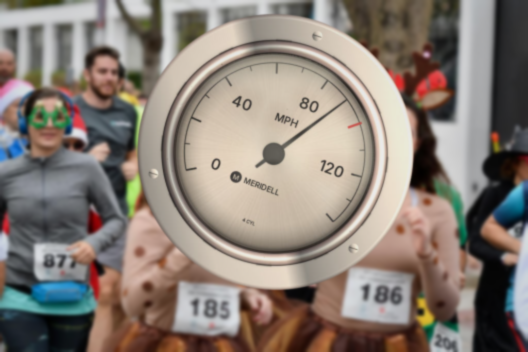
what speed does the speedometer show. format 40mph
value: 90mph
